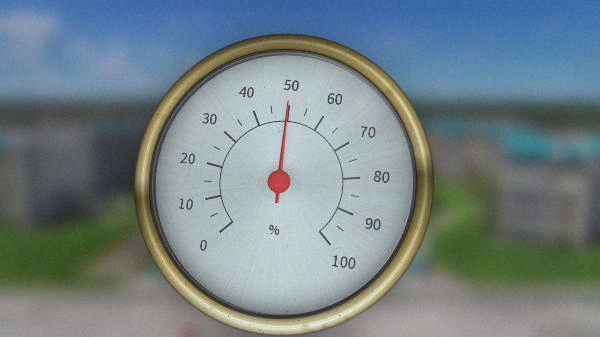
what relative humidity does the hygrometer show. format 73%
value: 50%
